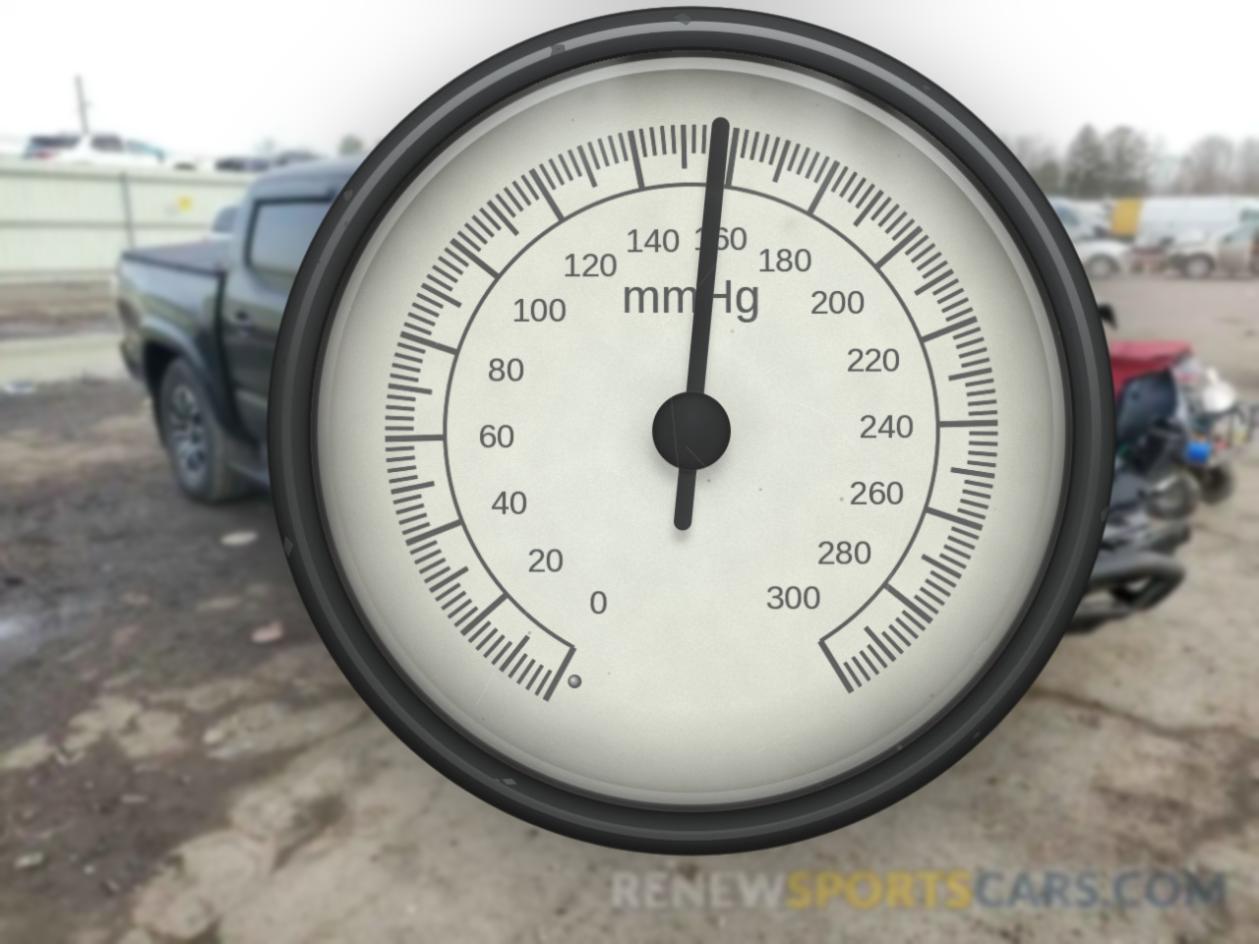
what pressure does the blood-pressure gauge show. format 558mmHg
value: 157mmHg
